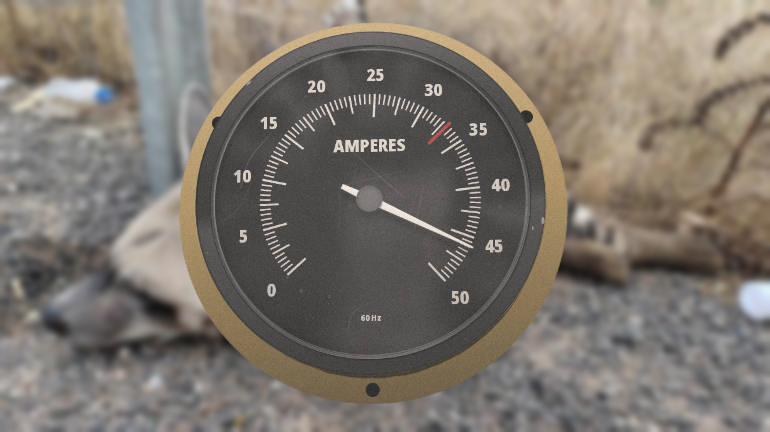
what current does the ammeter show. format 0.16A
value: 46A
